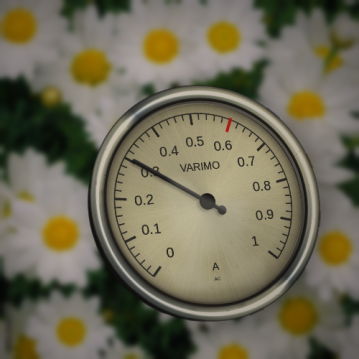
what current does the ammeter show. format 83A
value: 0.3A
